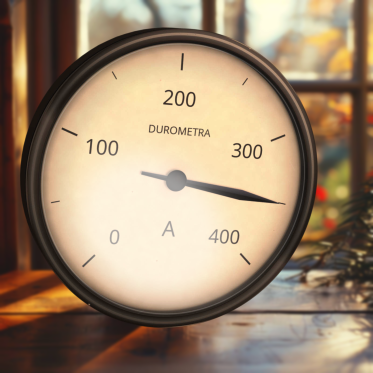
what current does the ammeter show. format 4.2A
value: 350A
